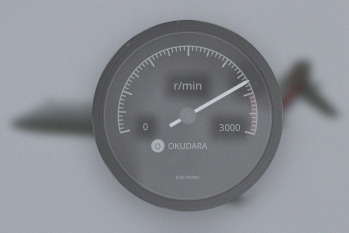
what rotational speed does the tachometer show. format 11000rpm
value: 2350rpm
